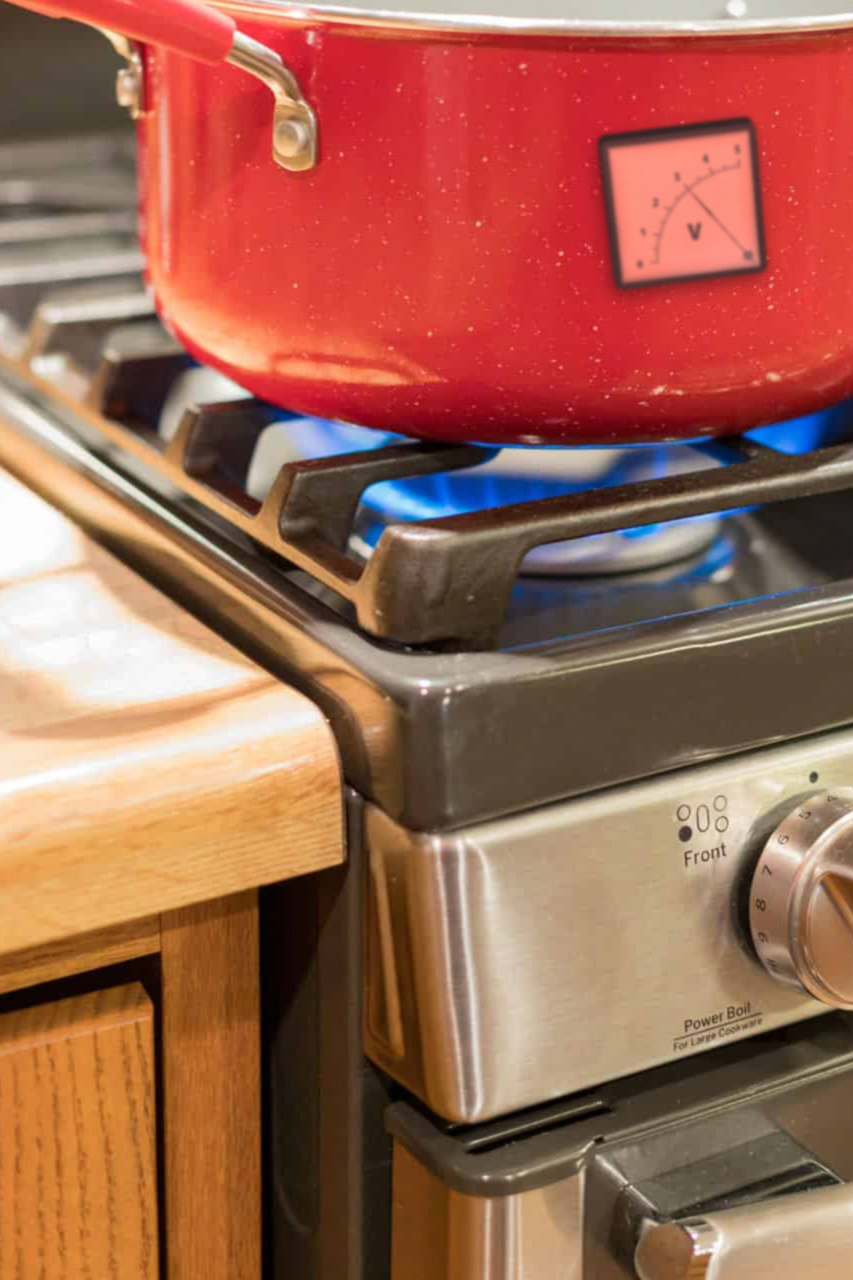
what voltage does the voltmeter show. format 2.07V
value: 3V
